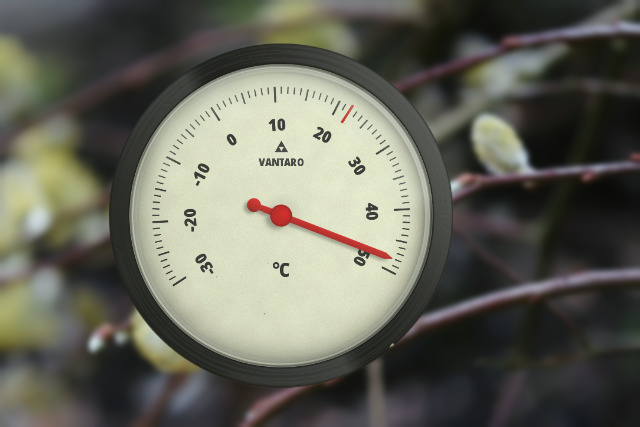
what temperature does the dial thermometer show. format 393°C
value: 48°C
